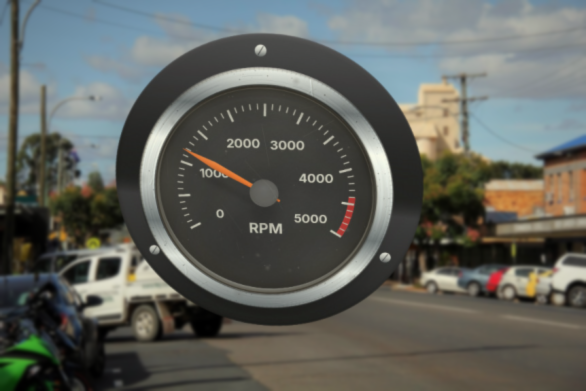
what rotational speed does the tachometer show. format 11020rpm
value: 1200rpm
